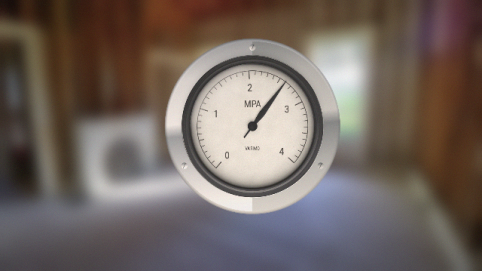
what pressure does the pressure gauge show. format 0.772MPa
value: 2.6MPa
